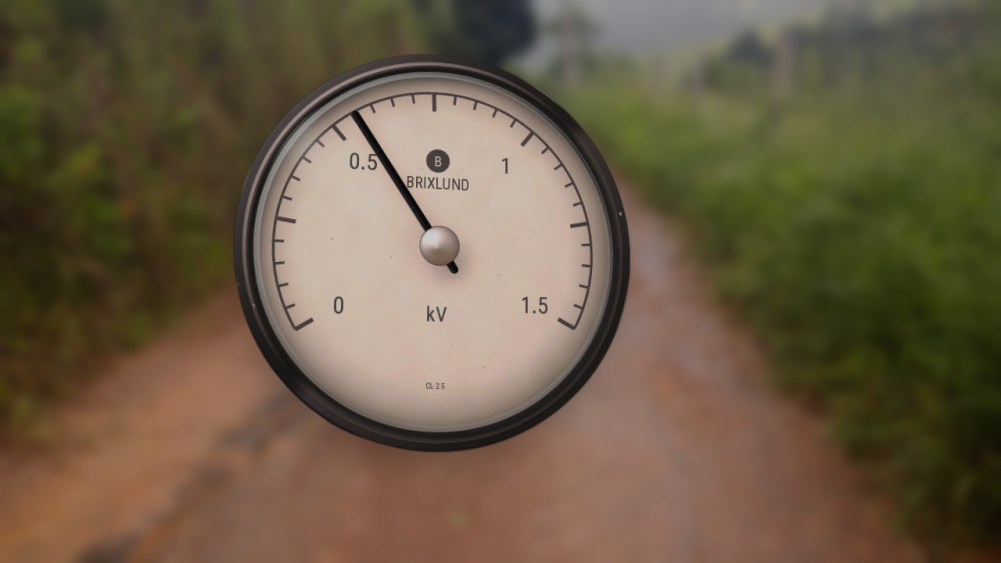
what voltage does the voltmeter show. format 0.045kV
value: 0.55kV
